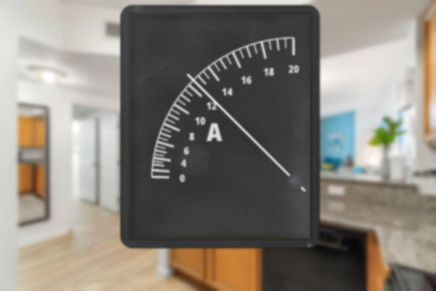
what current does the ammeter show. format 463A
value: 12.5A
